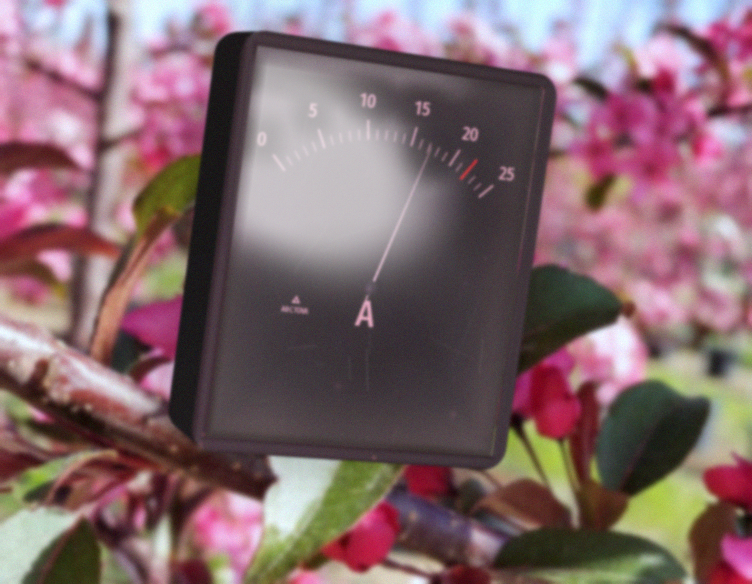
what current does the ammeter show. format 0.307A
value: 17A
